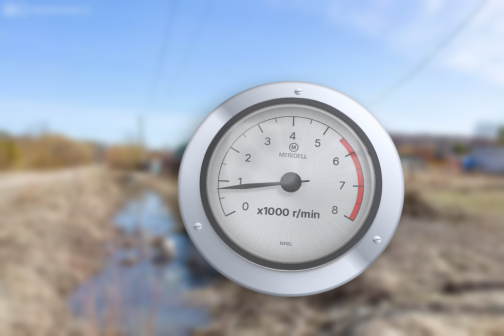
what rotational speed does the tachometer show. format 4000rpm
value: 750rpm
